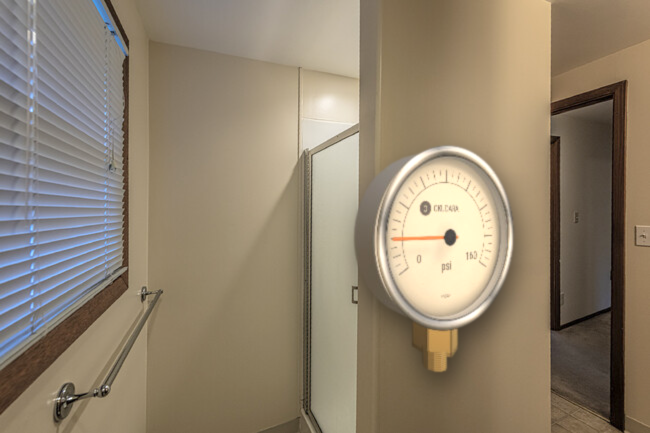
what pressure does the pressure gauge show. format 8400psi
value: 20psi
